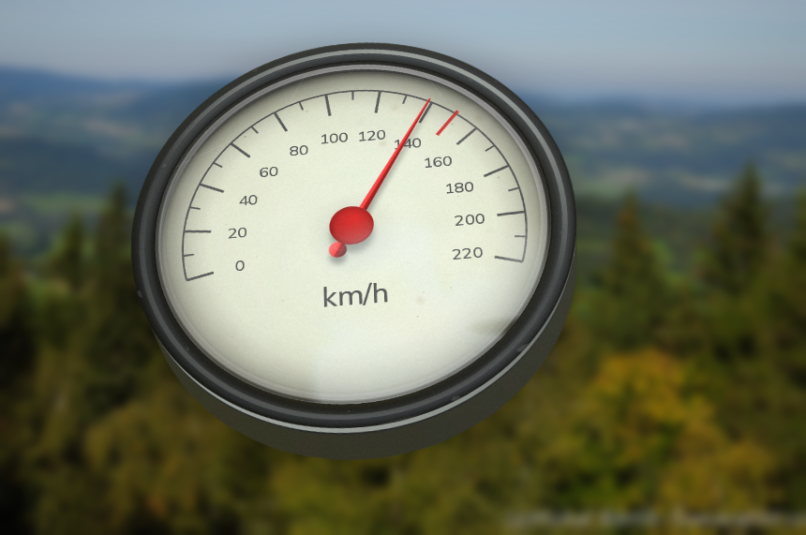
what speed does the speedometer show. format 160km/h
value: 140km/h
